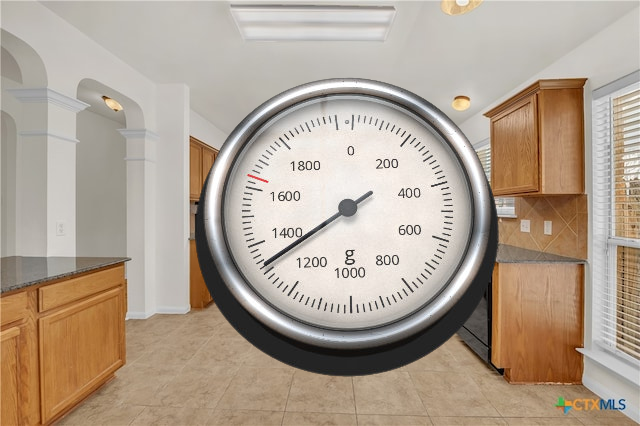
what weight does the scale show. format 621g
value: 1320g
